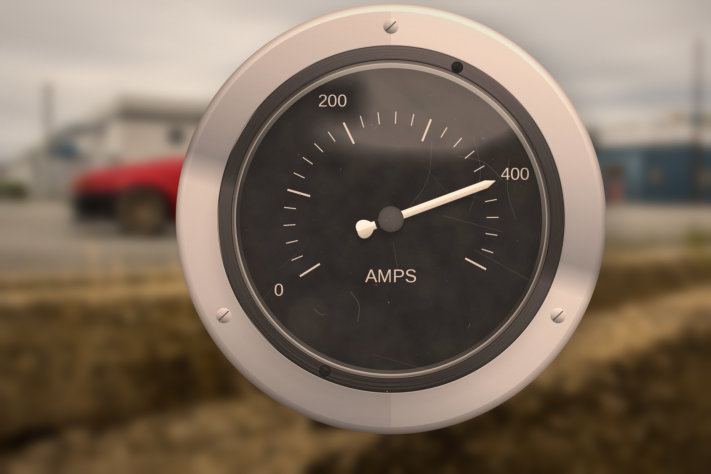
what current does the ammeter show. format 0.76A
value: 400A
